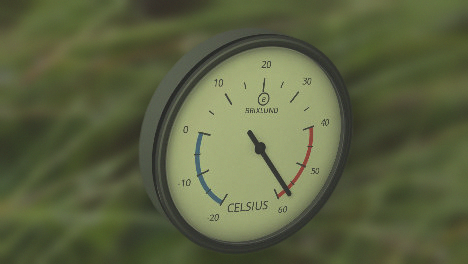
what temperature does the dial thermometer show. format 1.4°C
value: 57.5°C
